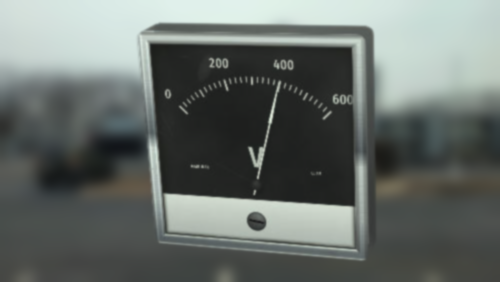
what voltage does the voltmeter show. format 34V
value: 400V
